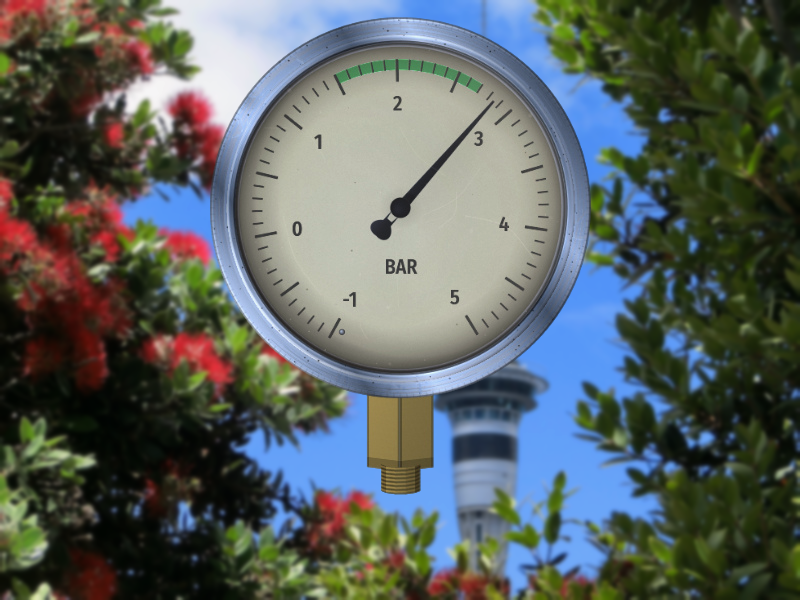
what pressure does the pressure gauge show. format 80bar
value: 2.85bar
